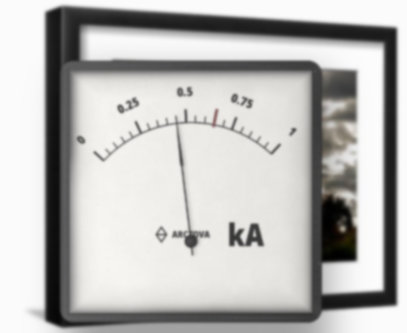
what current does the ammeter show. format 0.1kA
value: 0.45kA
